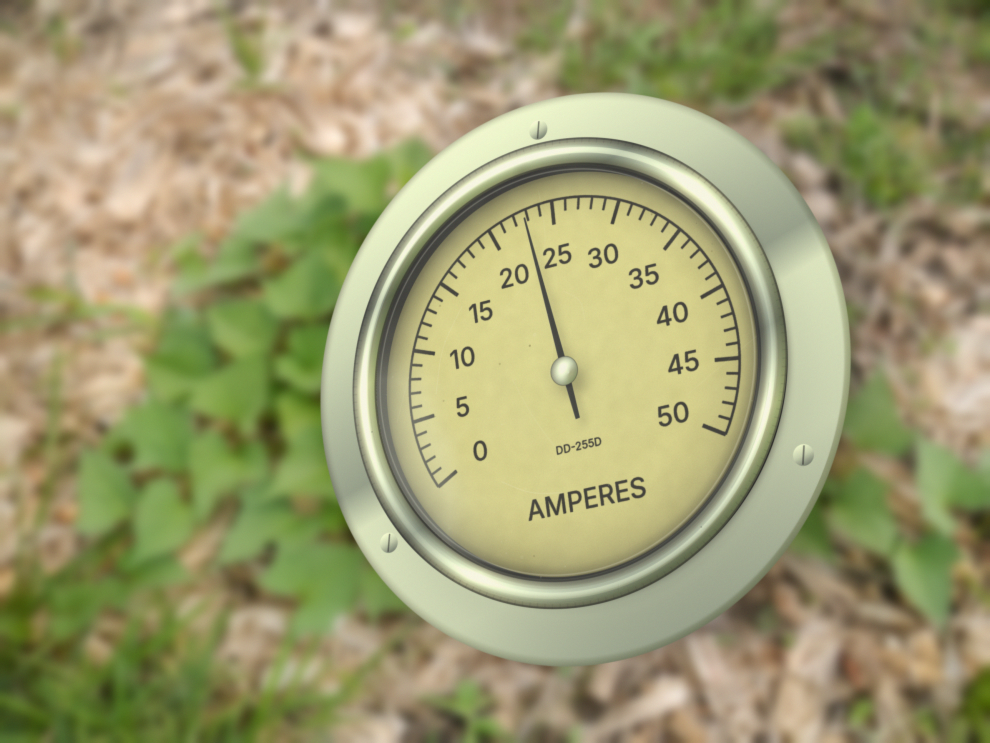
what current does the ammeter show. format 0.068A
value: 23A
